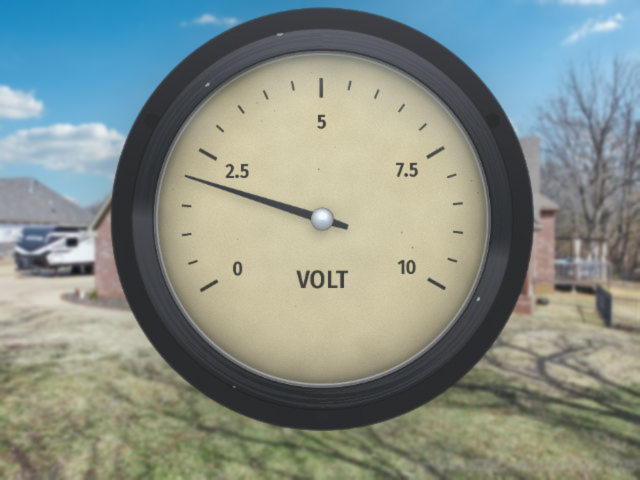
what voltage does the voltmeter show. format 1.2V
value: 2V
